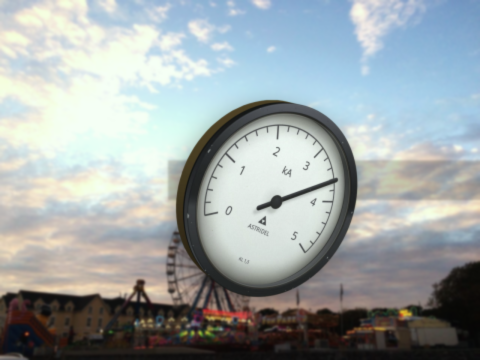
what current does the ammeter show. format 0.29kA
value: 3.6kA
